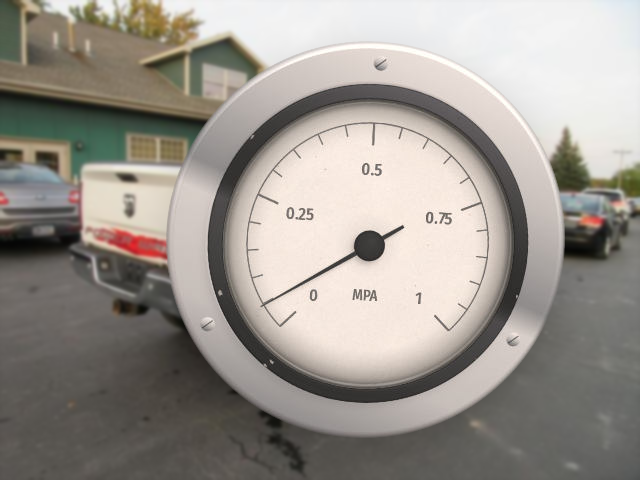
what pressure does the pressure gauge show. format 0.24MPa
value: 0.05MPa
